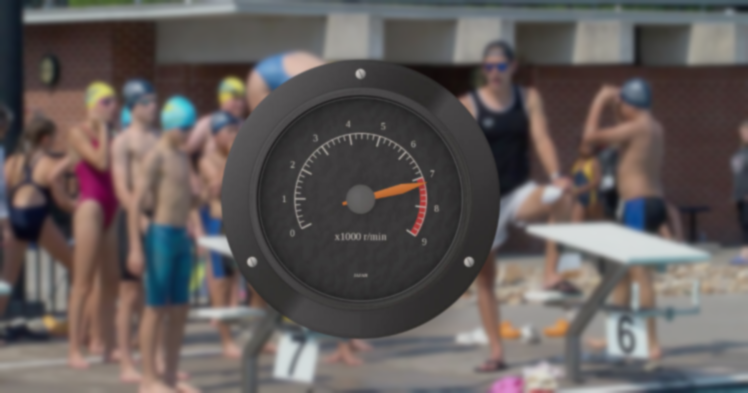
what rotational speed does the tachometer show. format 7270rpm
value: 7200rpm
